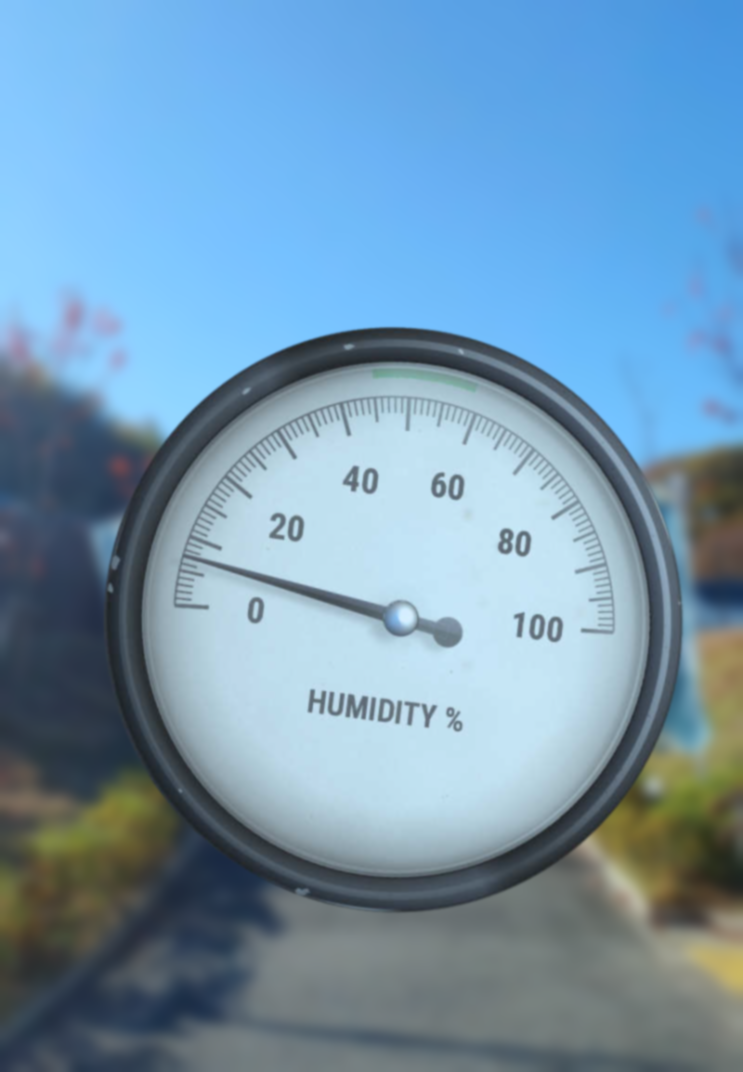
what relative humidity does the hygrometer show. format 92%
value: 7%
